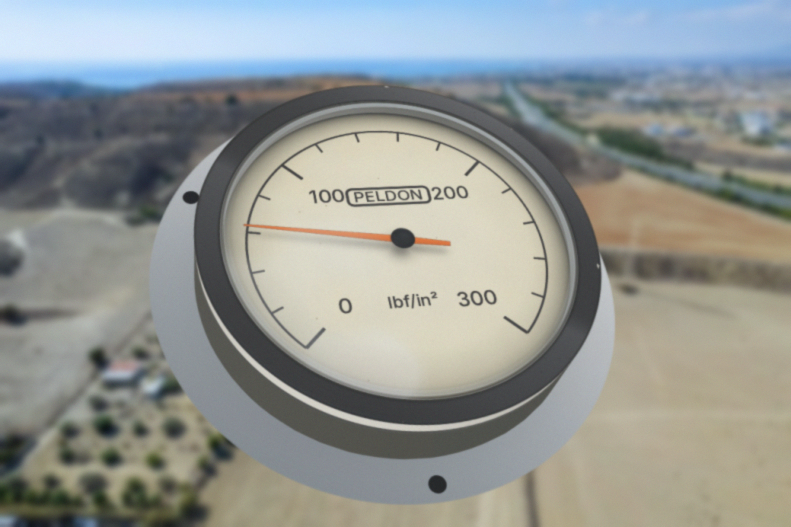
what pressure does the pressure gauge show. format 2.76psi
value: 60psi
